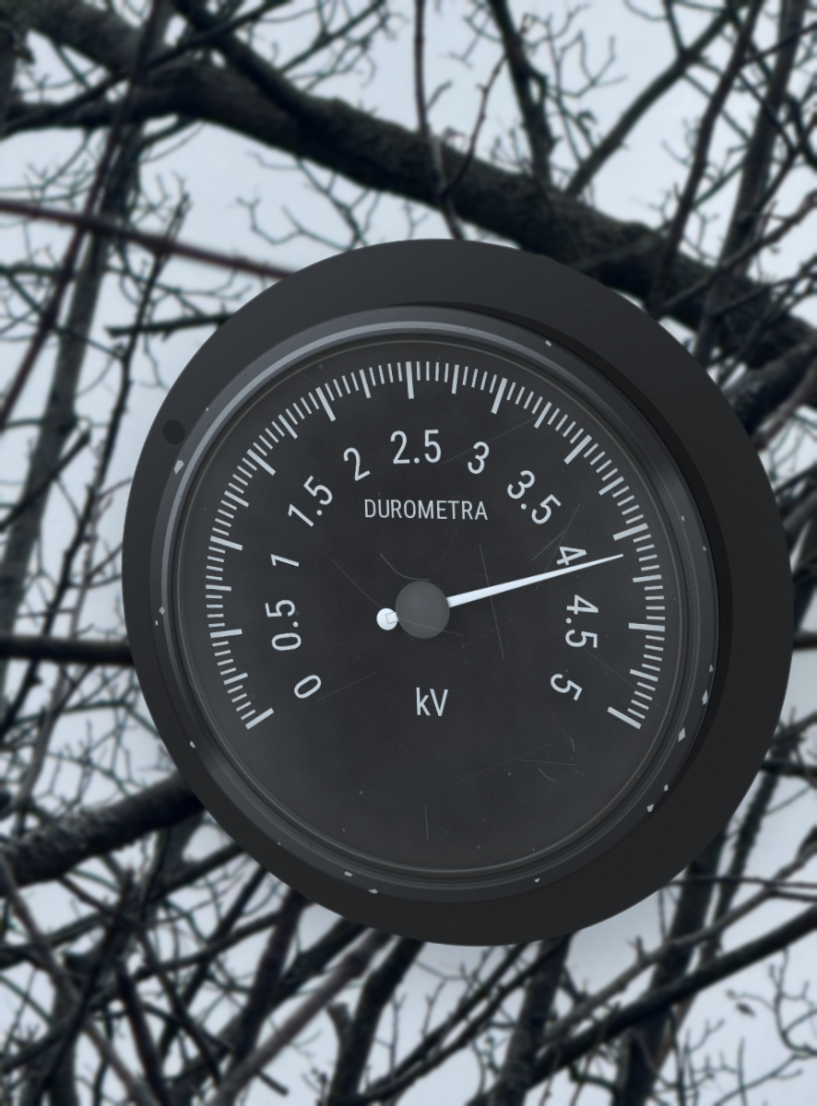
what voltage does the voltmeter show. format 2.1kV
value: 4.1kV
